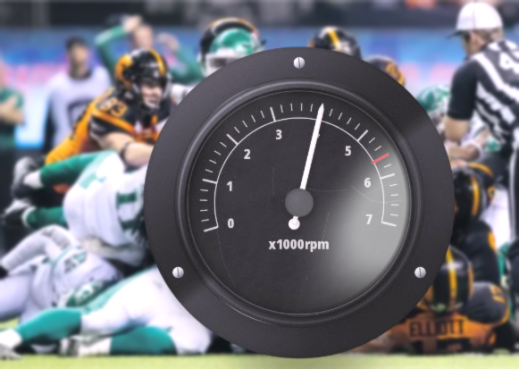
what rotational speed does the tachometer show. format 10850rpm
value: 4000rpm
